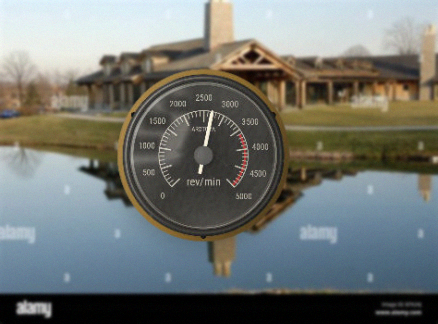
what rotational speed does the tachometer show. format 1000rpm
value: 2700rpm
